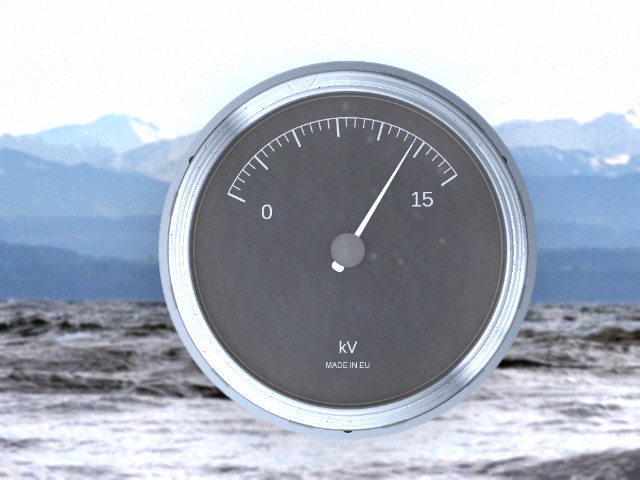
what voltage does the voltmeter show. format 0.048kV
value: 12kV
